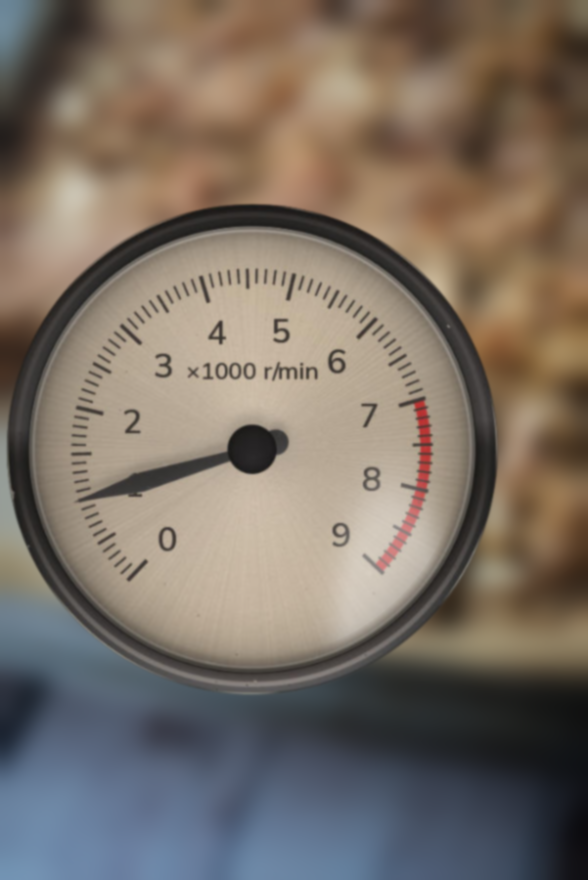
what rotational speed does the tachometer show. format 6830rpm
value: 1000rpm
